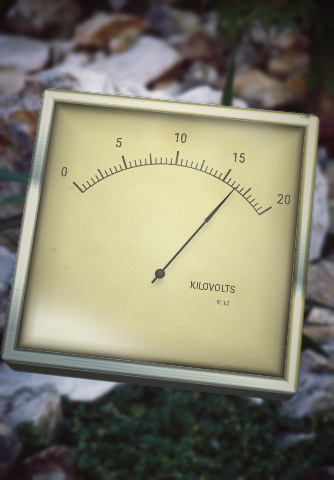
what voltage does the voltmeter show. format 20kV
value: 16.5kV
